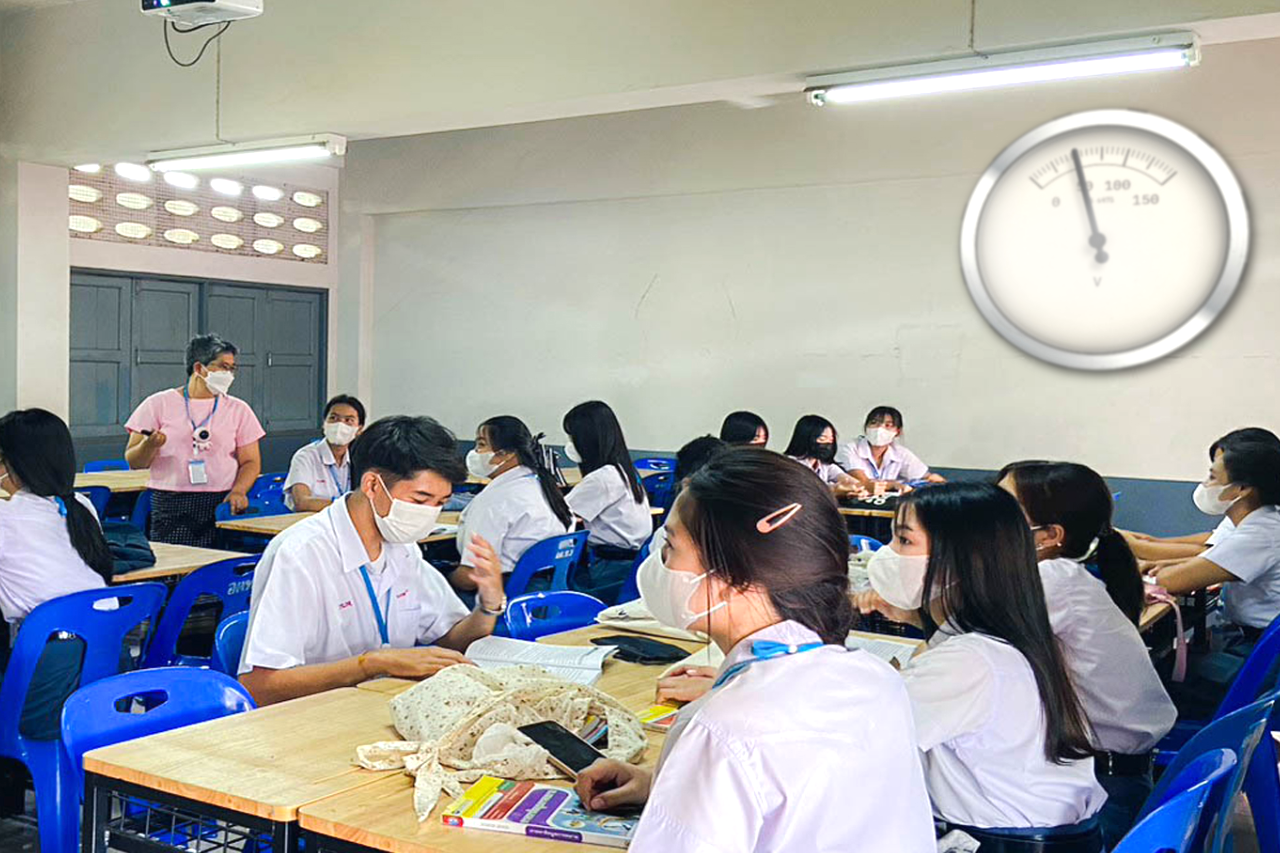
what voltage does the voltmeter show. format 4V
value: 50V
